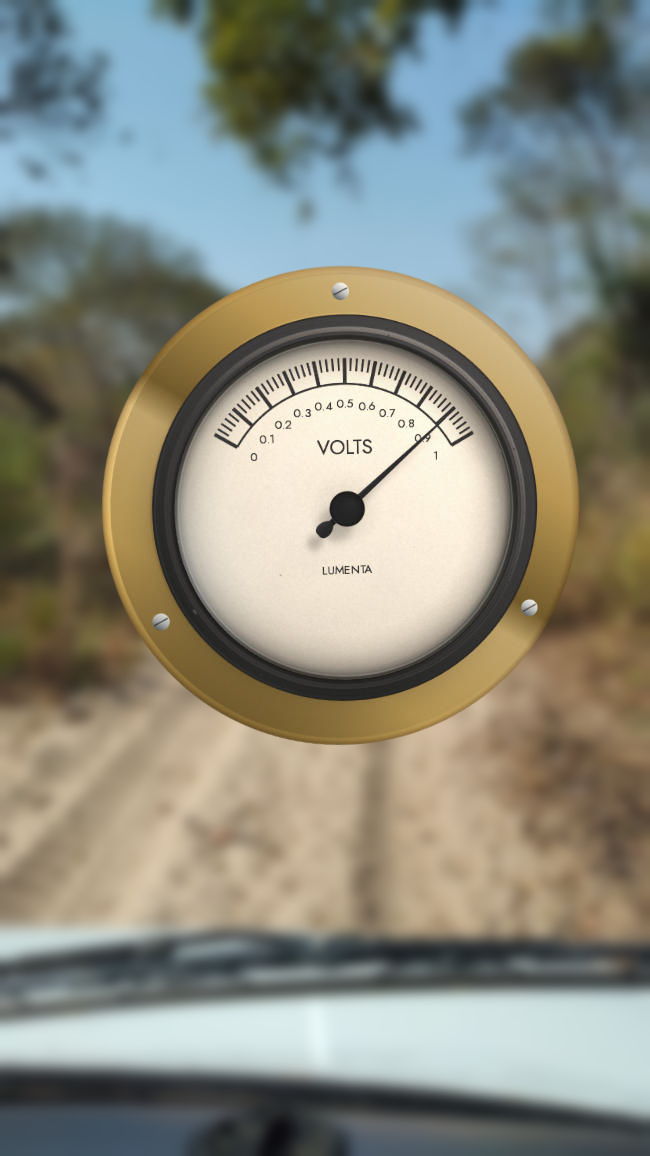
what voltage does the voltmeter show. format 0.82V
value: 0.9V
